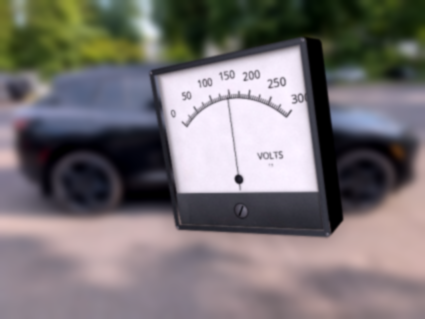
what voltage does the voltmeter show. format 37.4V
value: 150V
